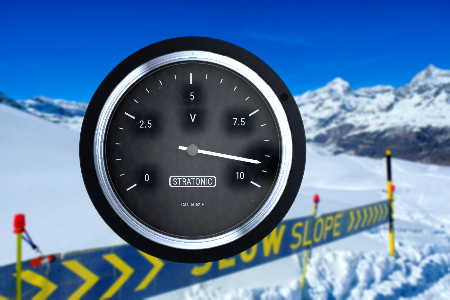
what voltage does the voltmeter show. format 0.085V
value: 9.25V
